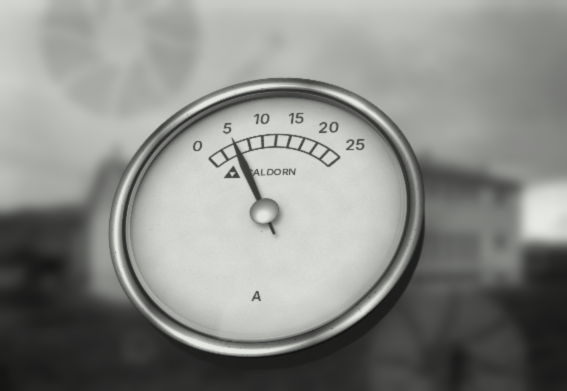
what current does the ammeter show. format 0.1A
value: 5A
